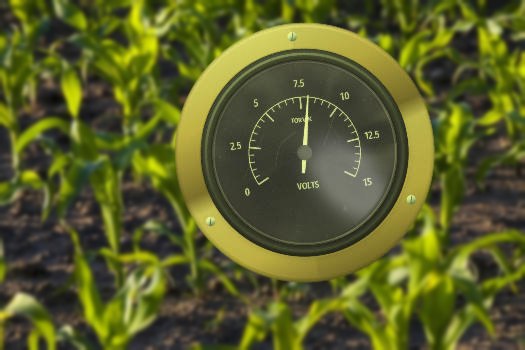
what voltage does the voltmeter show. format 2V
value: 8V
